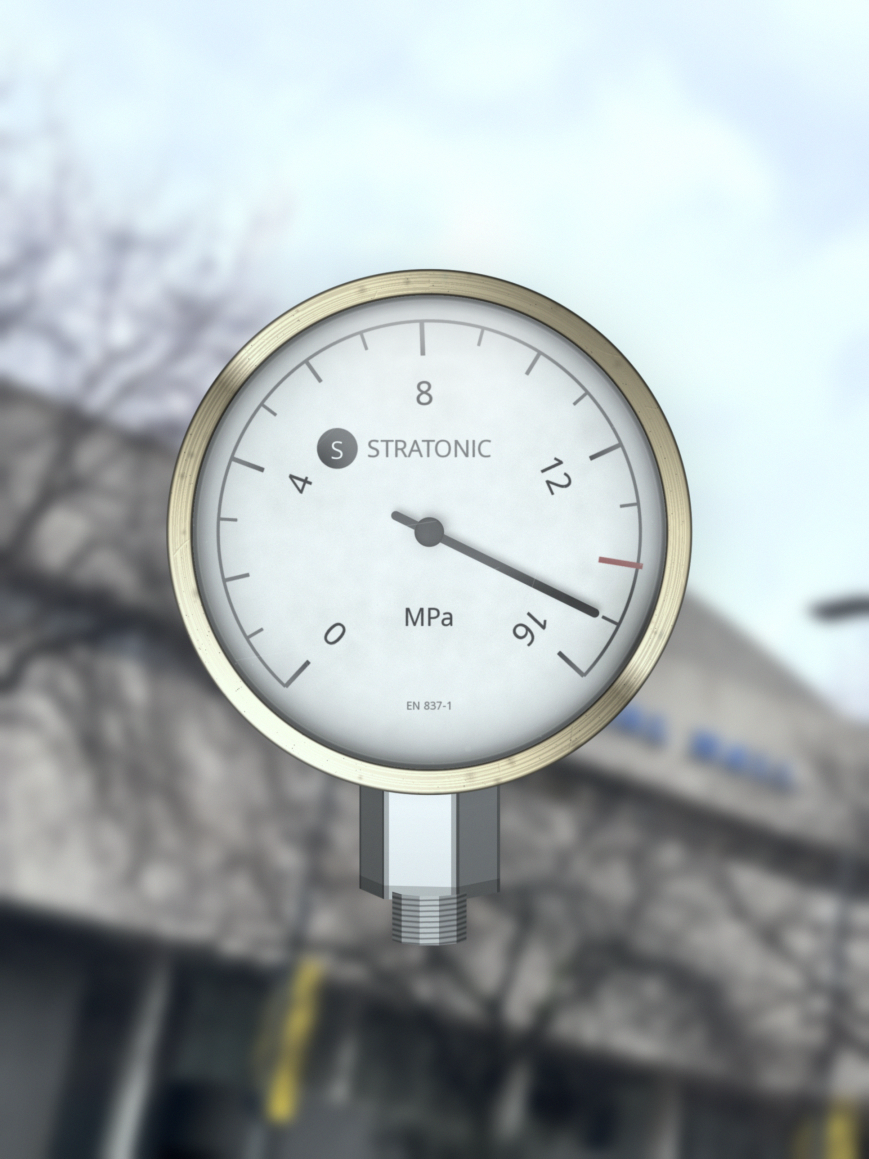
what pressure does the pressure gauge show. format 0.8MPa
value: 15MPa
